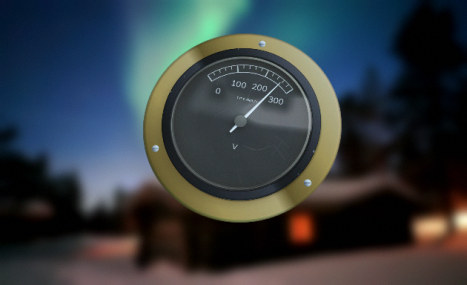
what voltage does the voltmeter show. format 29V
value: 260V
